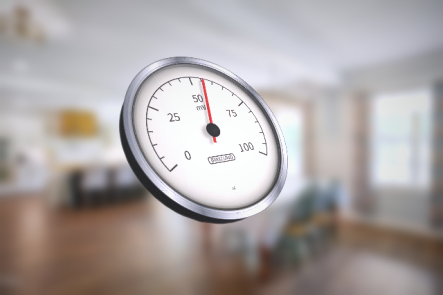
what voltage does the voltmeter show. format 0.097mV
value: 55mV
